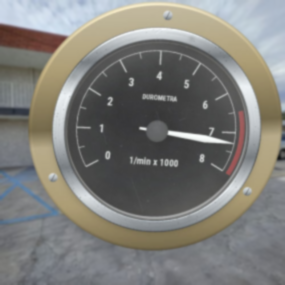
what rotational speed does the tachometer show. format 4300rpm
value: 7250rpm
